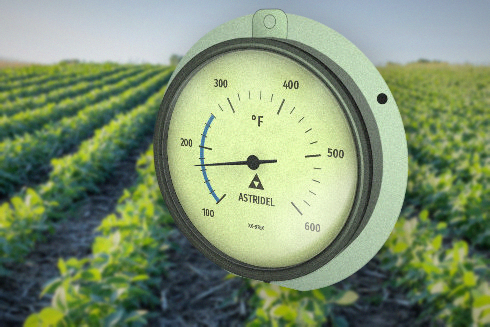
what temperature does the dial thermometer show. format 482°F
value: 170°F
